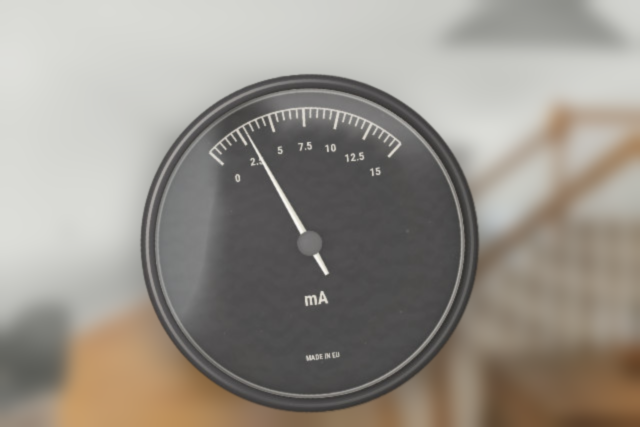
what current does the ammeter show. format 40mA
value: 3mA
